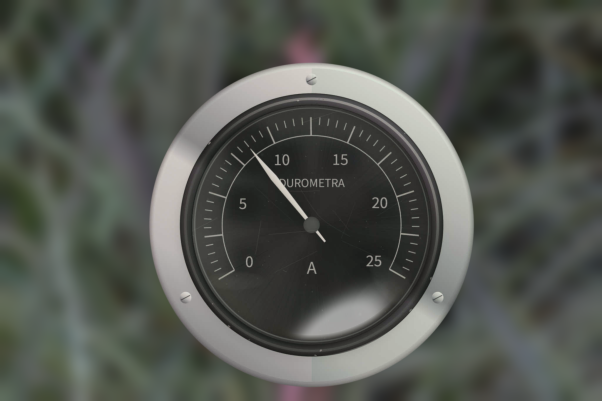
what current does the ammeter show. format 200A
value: 8.5A
